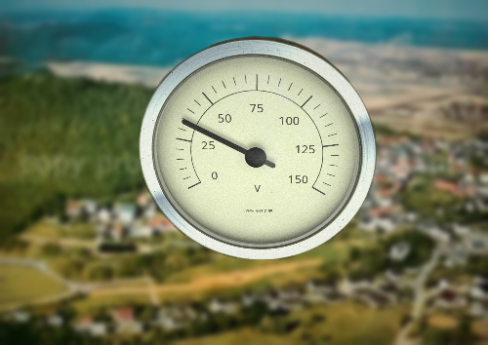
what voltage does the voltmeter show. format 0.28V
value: 35V
